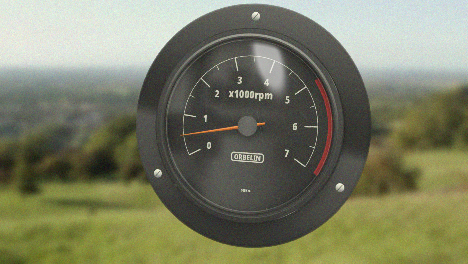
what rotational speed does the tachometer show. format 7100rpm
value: 500rpm
